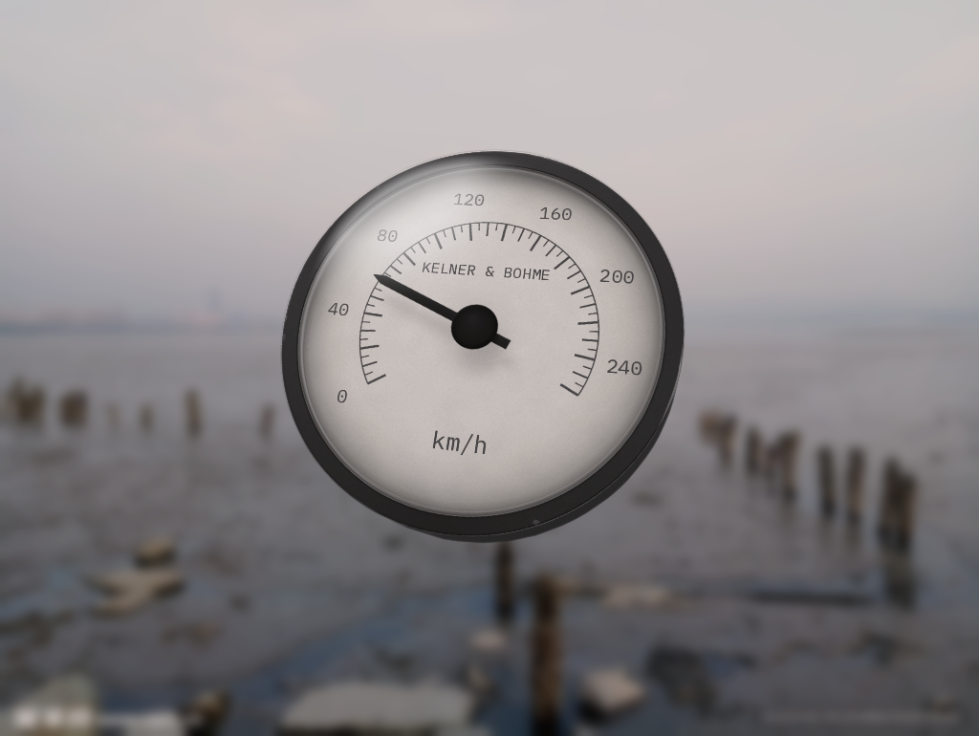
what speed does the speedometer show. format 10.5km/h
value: 60km/h
